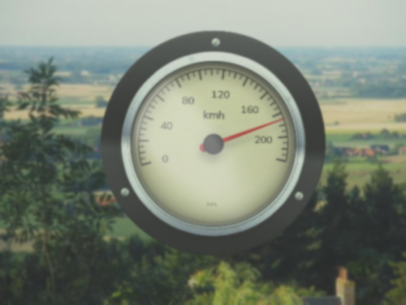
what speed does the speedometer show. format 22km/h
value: 185km/h
